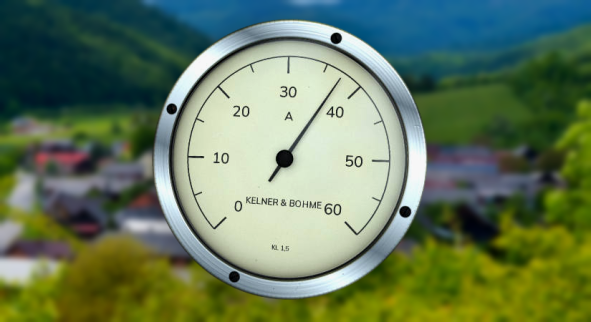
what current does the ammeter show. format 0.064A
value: 37.5A
